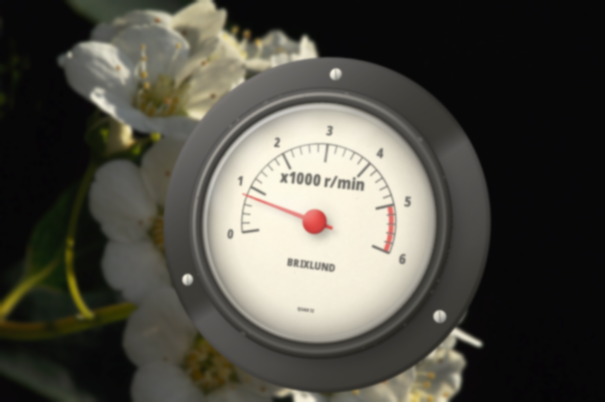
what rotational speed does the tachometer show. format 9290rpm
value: 800rpm
